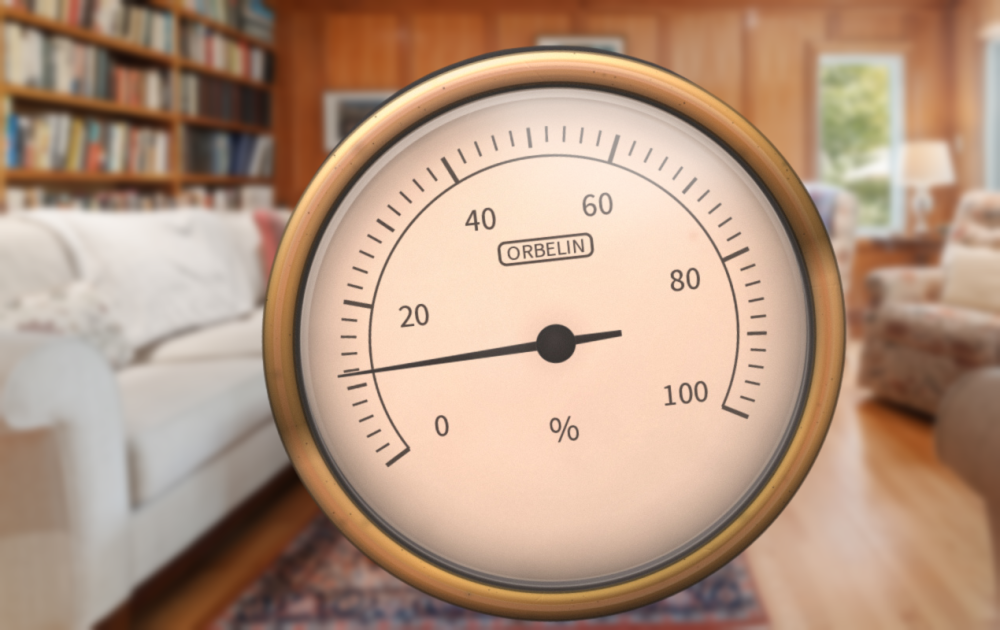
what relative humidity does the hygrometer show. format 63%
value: 12%
